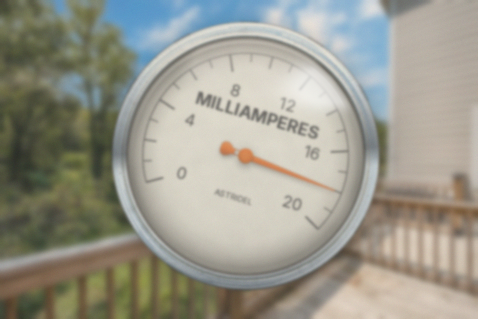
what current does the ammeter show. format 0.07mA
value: 18mA
